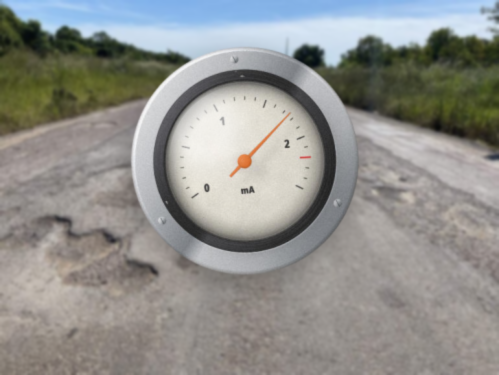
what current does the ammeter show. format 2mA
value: 1.75mA
